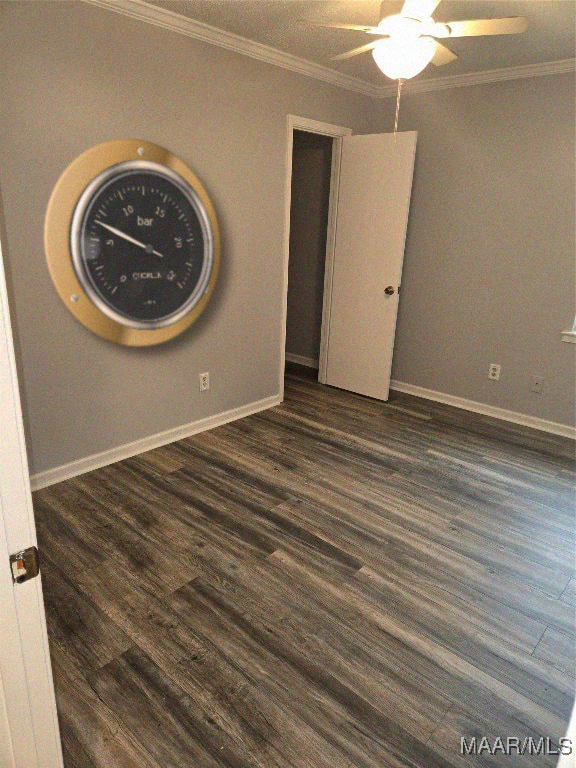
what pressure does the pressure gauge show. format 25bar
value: 6.5bar
